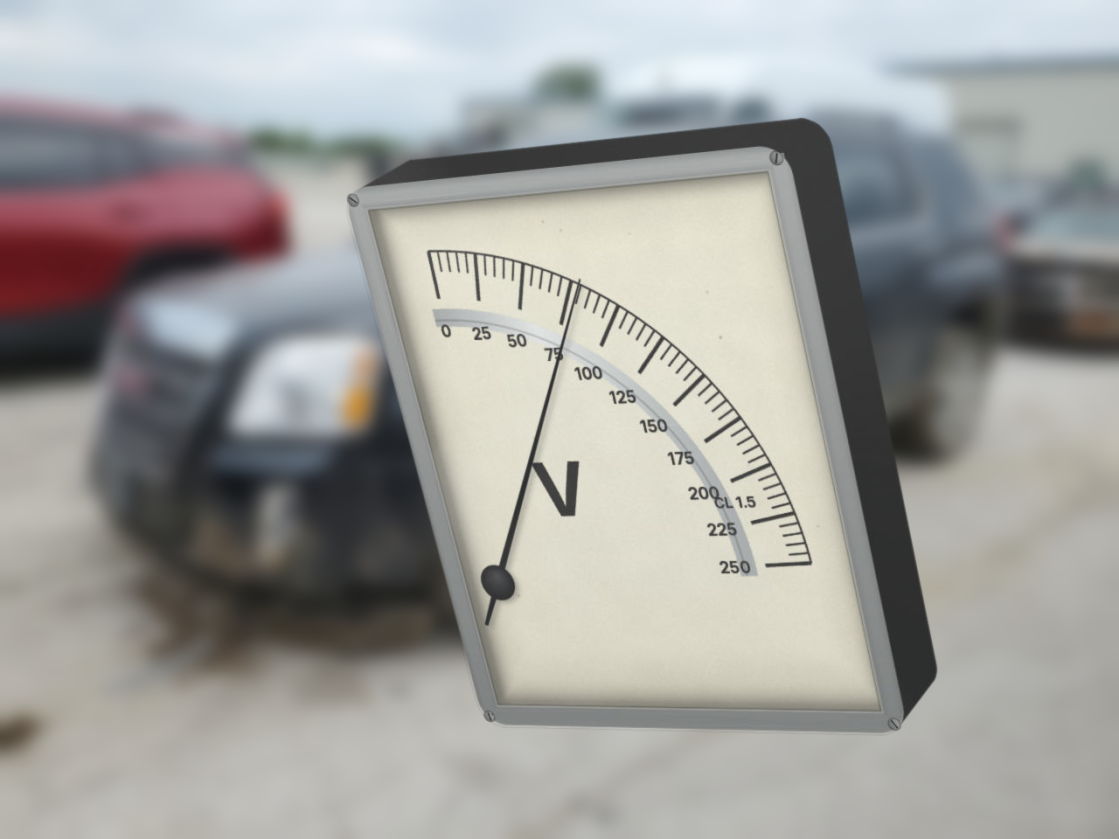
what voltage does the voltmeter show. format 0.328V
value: 80V
